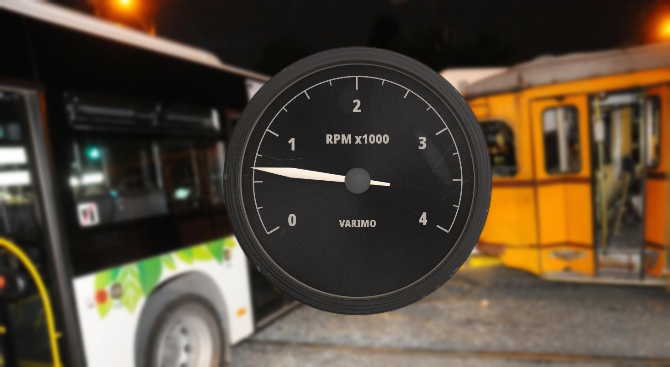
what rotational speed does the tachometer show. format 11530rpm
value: 625rpm
